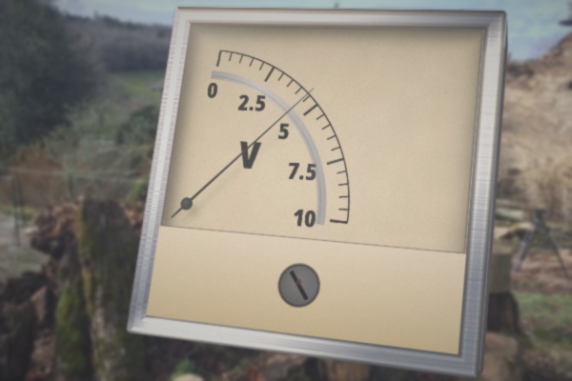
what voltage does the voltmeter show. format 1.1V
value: 4.5V
